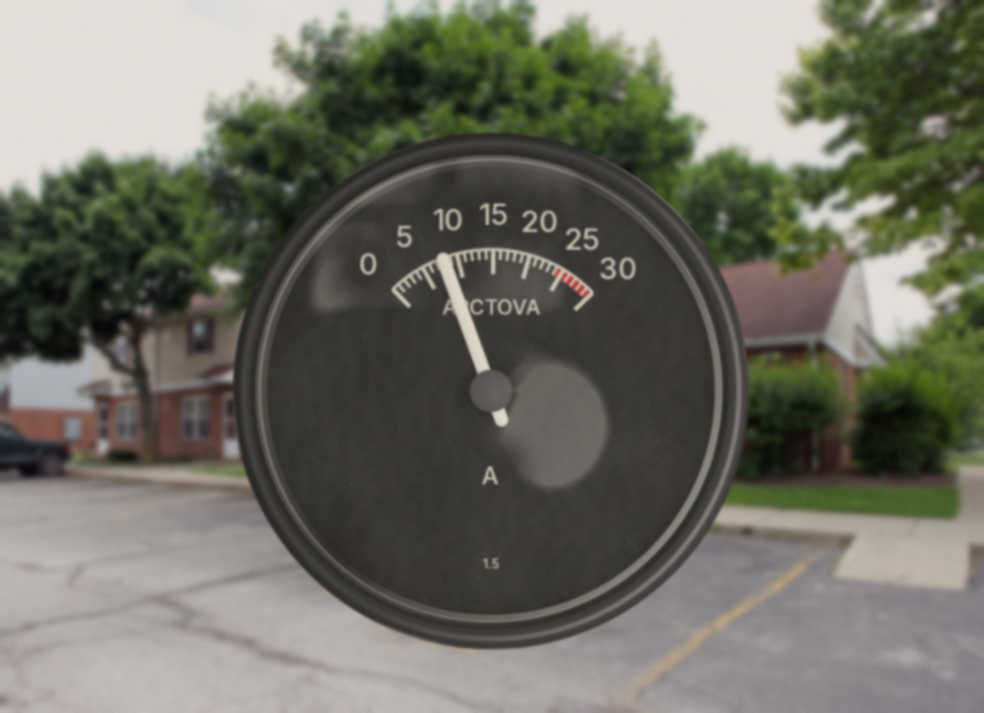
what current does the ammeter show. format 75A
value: 8A
